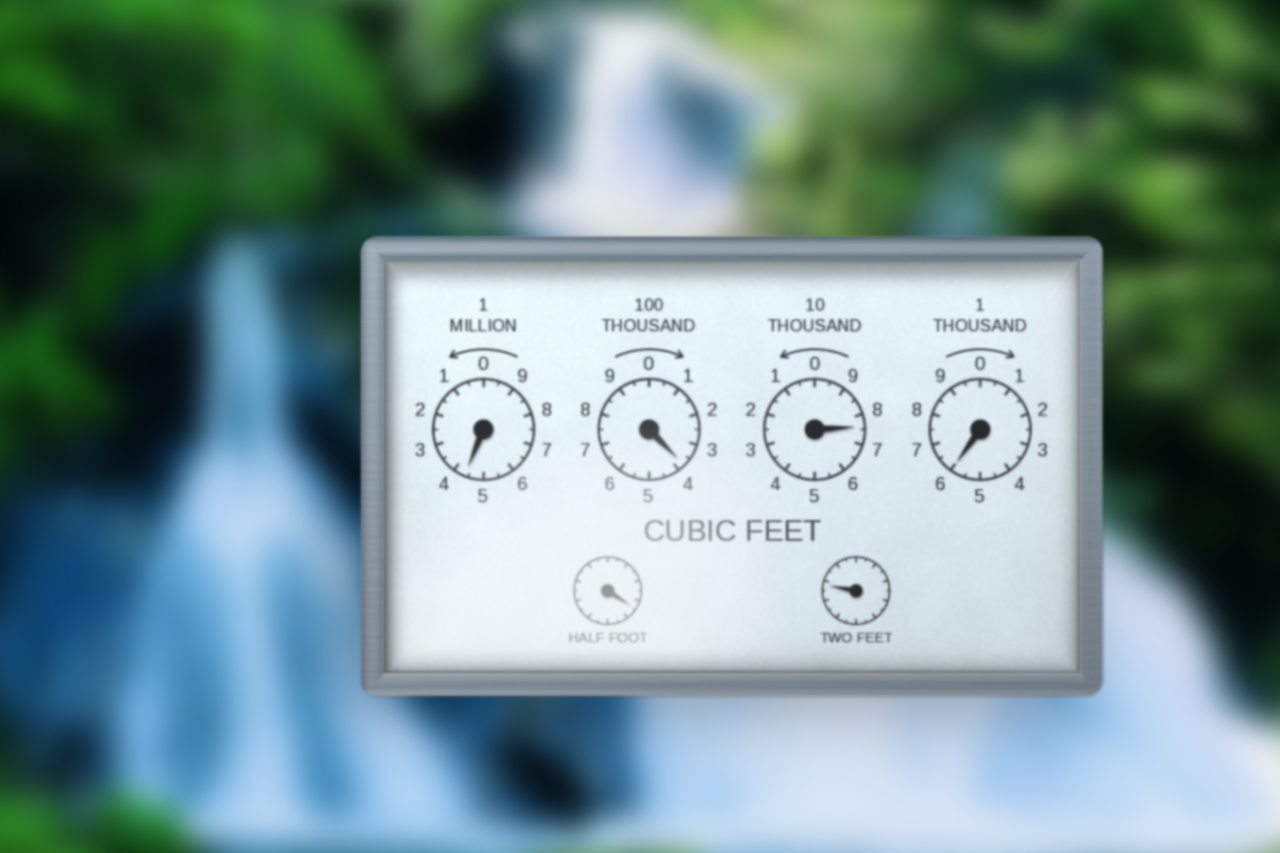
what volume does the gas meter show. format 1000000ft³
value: 437600ft³
